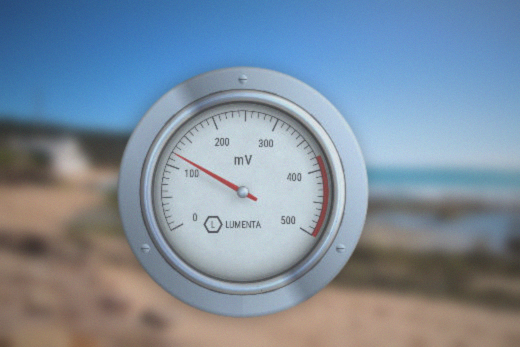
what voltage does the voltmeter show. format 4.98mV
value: 120mV
